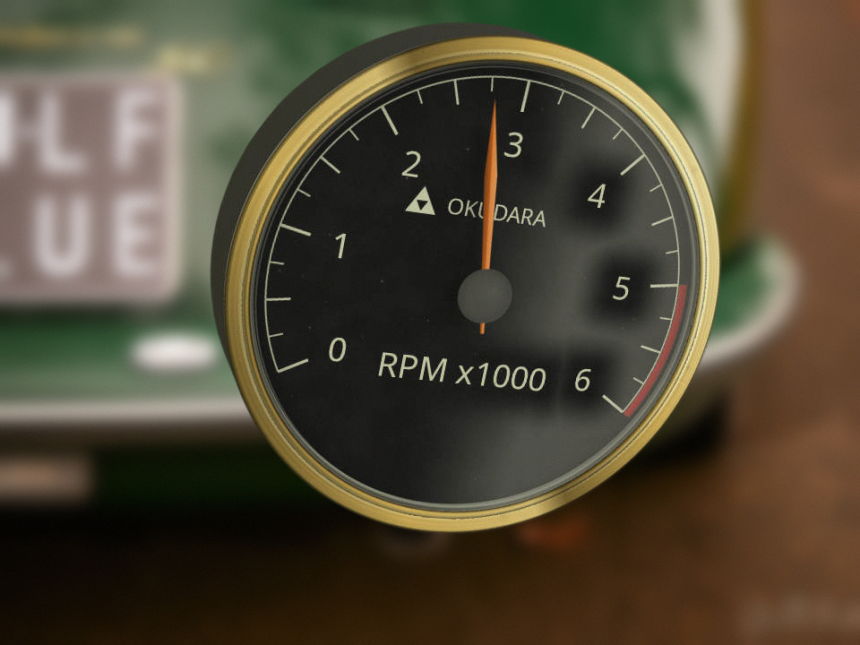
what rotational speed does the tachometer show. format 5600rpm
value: 2750rpm
